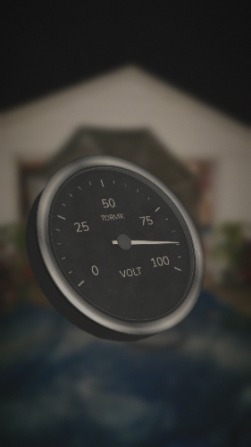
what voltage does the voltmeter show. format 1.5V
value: 90V
